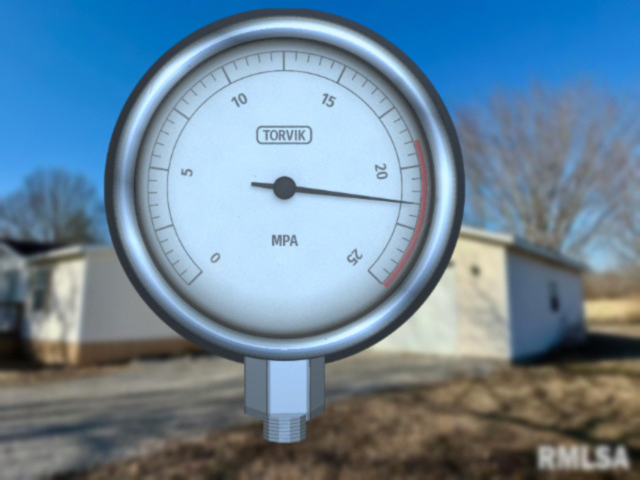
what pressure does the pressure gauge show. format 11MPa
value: 21.5MPa
